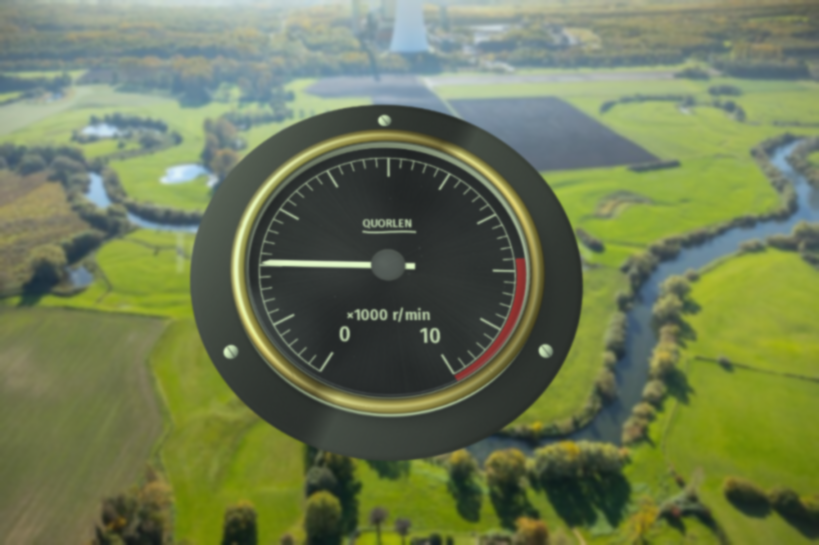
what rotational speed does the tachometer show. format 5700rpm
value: 2000rpm
